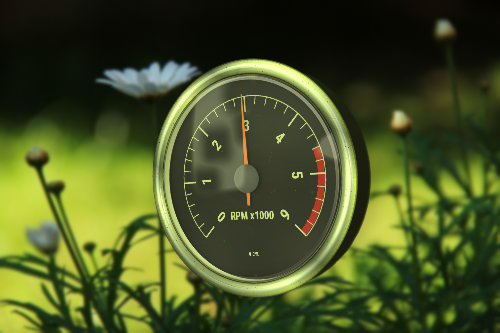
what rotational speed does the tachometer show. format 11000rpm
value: 3000rpm
